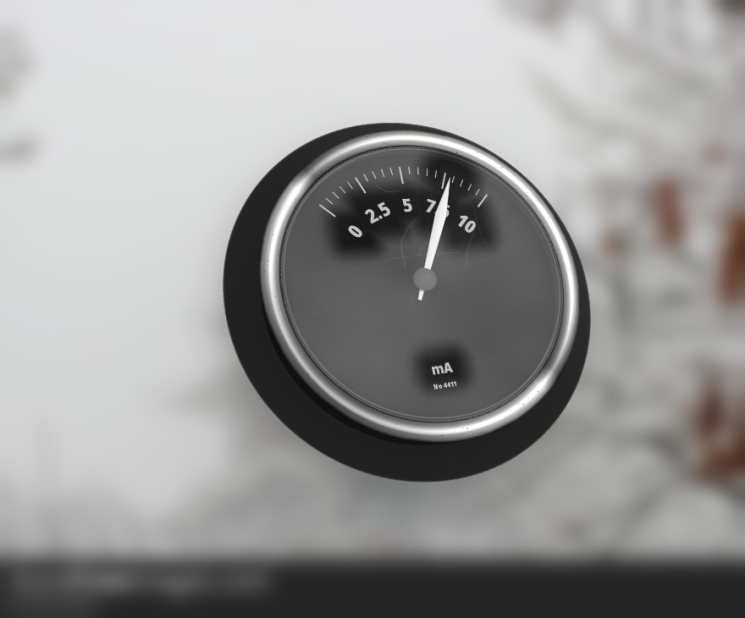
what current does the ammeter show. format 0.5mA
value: 7.75mA
